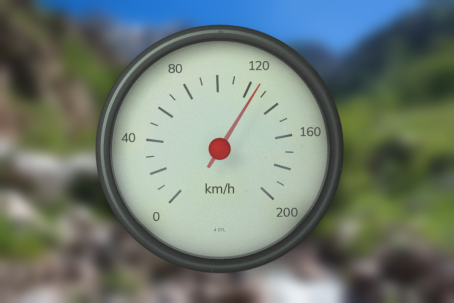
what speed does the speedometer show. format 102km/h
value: 125km/h
